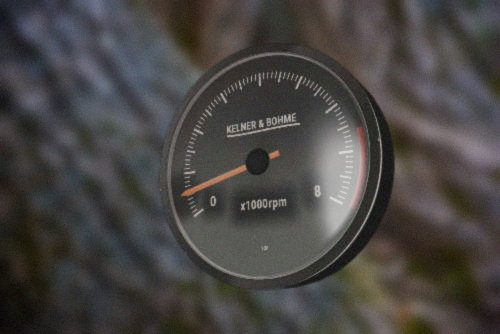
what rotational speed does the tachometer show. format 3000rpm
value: 500rpm
